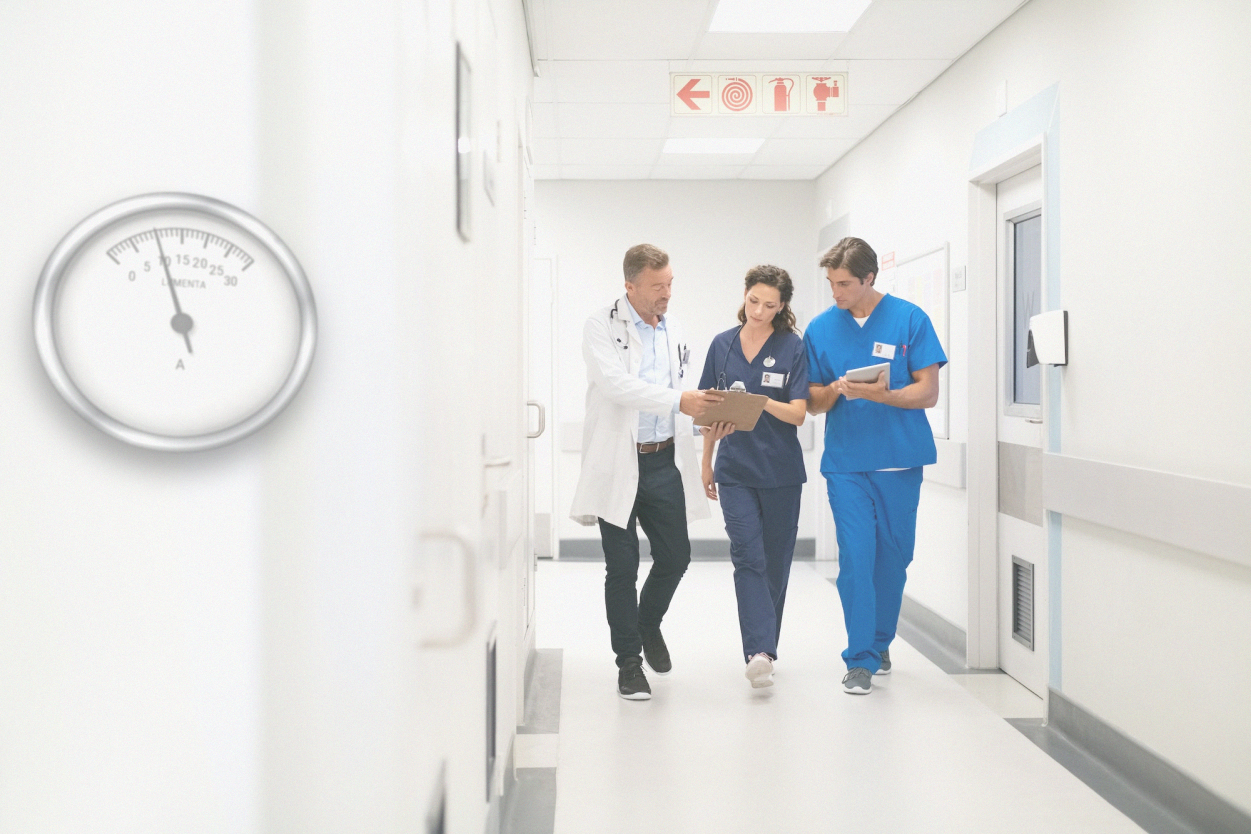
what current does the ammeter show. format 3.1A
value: 10A
